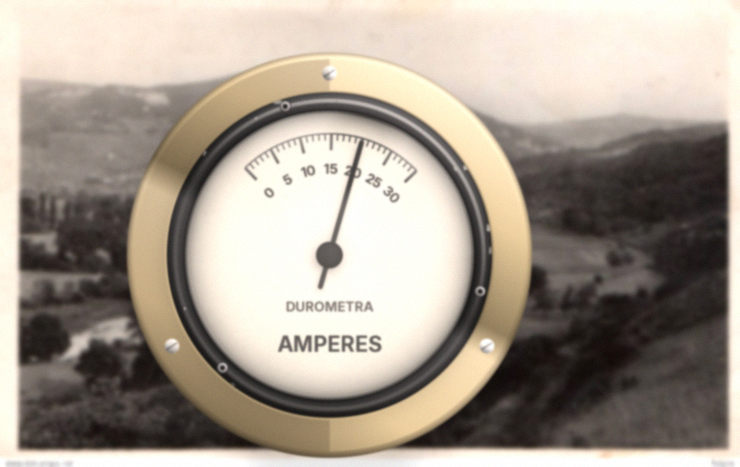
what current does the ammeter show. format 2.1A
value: 20A
